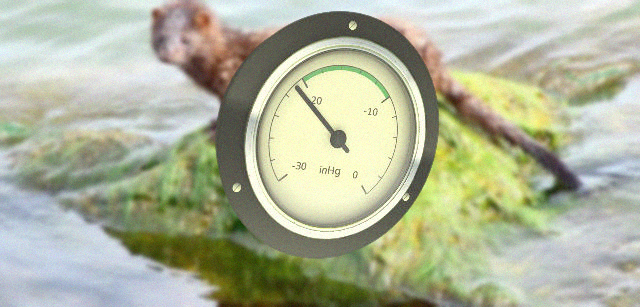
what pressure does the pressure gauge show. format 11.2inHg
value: -21inHg
